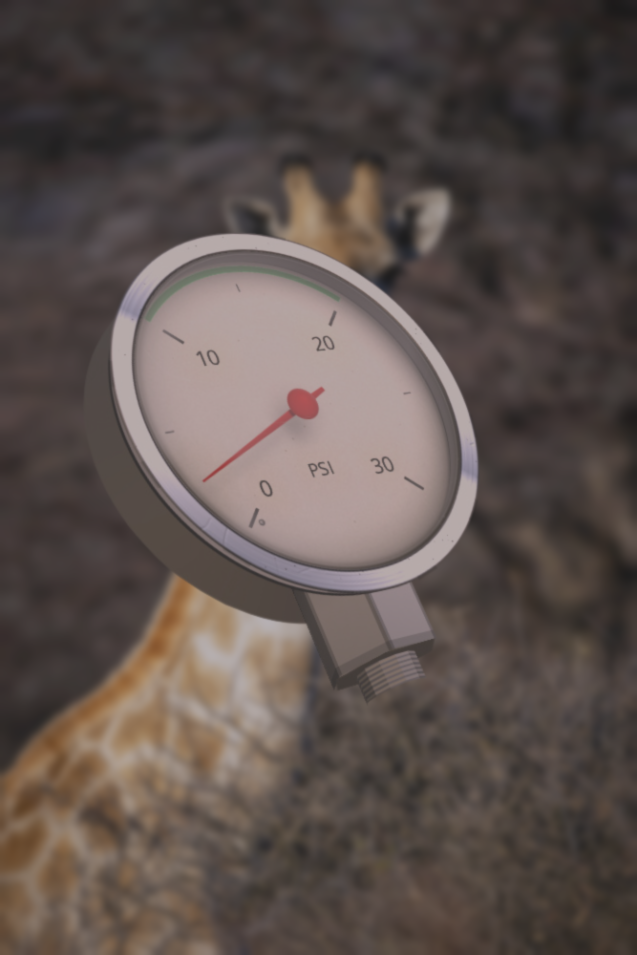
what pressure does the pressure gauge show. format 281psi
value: 2.5psi
